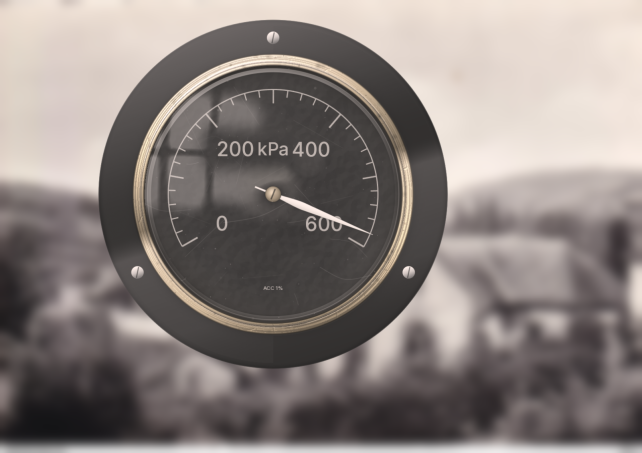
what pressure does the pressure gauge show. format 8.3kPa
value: 580kPa
